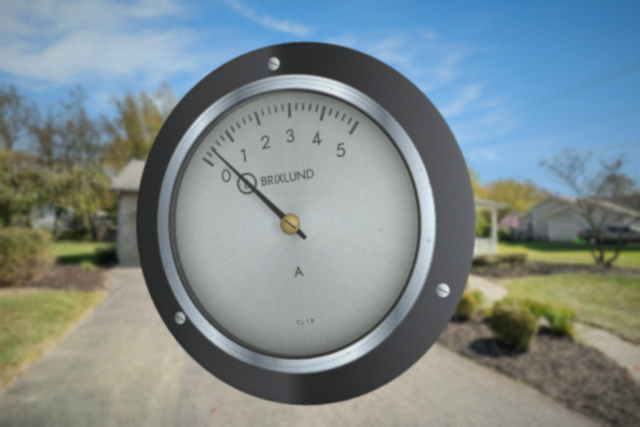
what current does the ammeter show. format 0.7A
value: 0.4A
